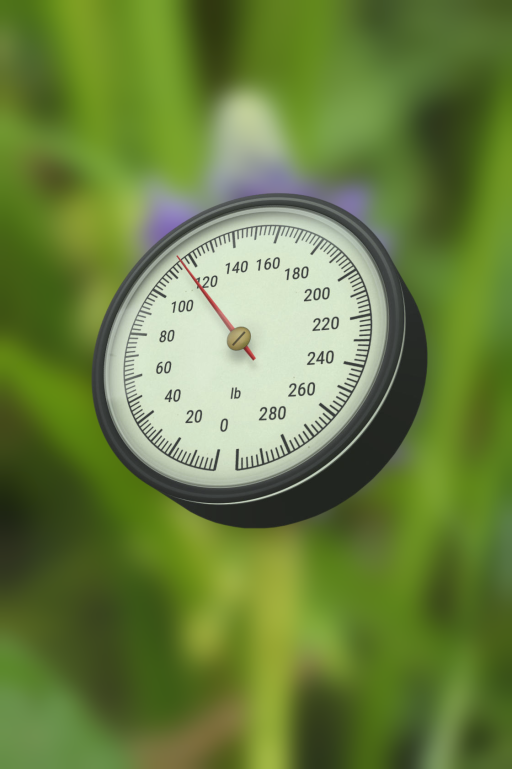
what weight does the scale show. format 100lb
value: 116lb
